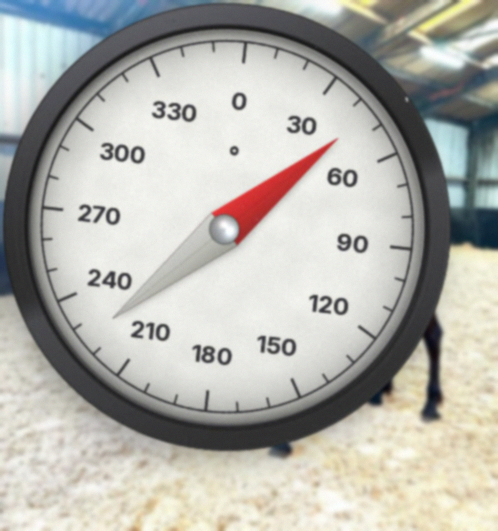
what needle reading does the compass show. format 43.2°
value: 45°
